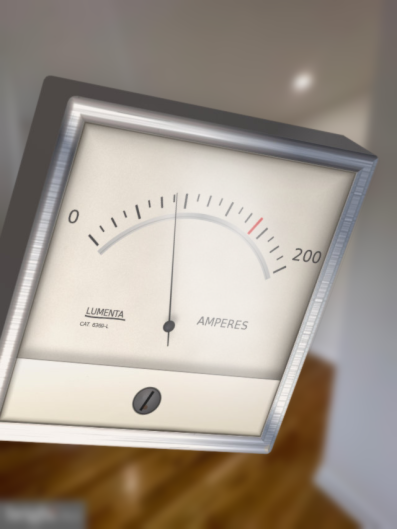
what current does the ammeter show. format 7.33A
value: 70A
